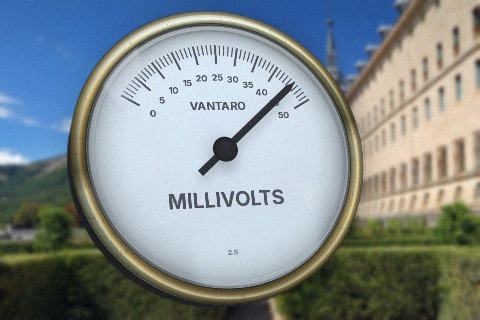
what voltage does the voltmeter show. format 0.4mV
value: 45mV
